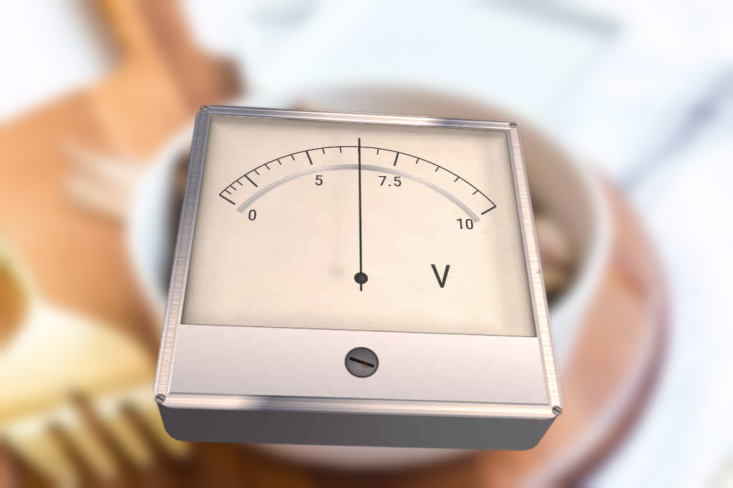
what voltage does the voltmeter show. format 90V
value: 6.5V
